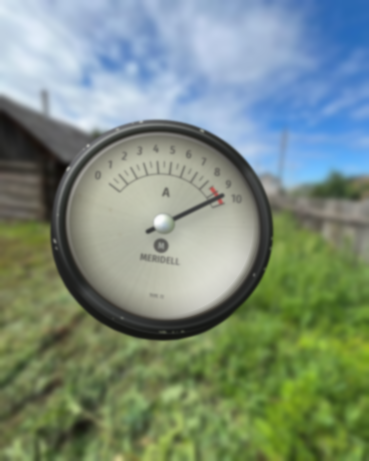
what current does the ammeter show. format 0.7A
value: 9.5A
